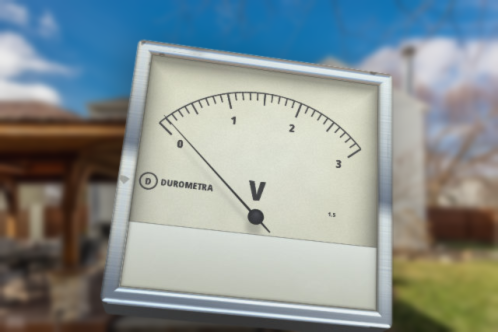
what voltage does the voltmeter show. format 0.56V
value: 0.1V
